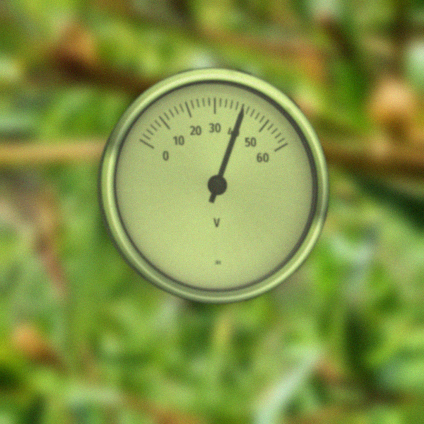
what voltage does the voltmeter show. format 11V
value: 40V
